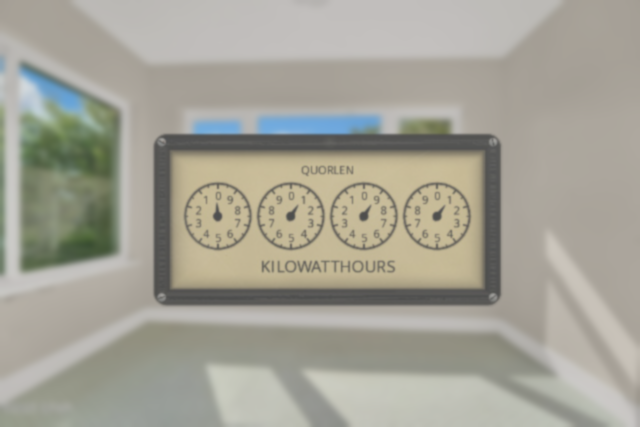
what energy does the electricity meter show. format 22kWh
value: 91kWh
